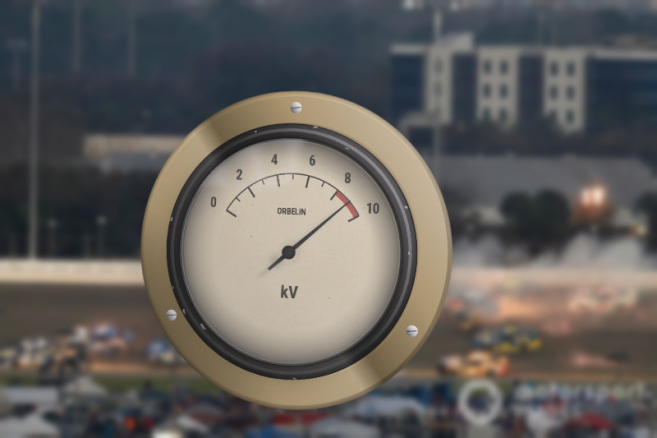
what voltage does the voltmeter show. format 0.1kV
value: 9kV
